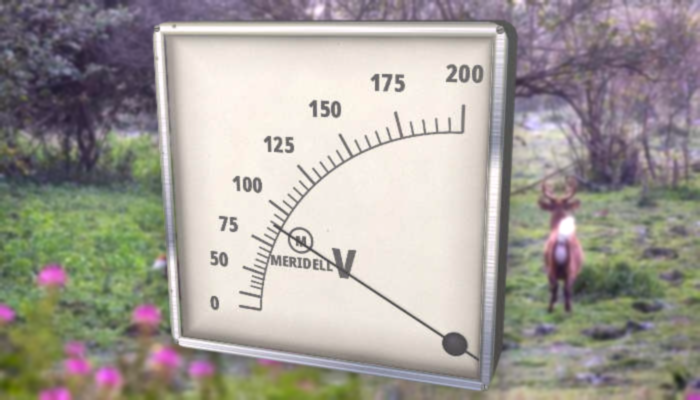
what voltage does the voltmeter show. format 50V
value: 90V
